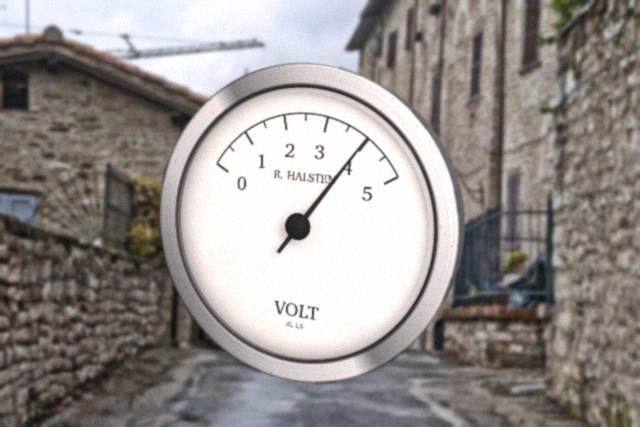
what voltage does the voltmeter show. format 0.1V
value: 4V
